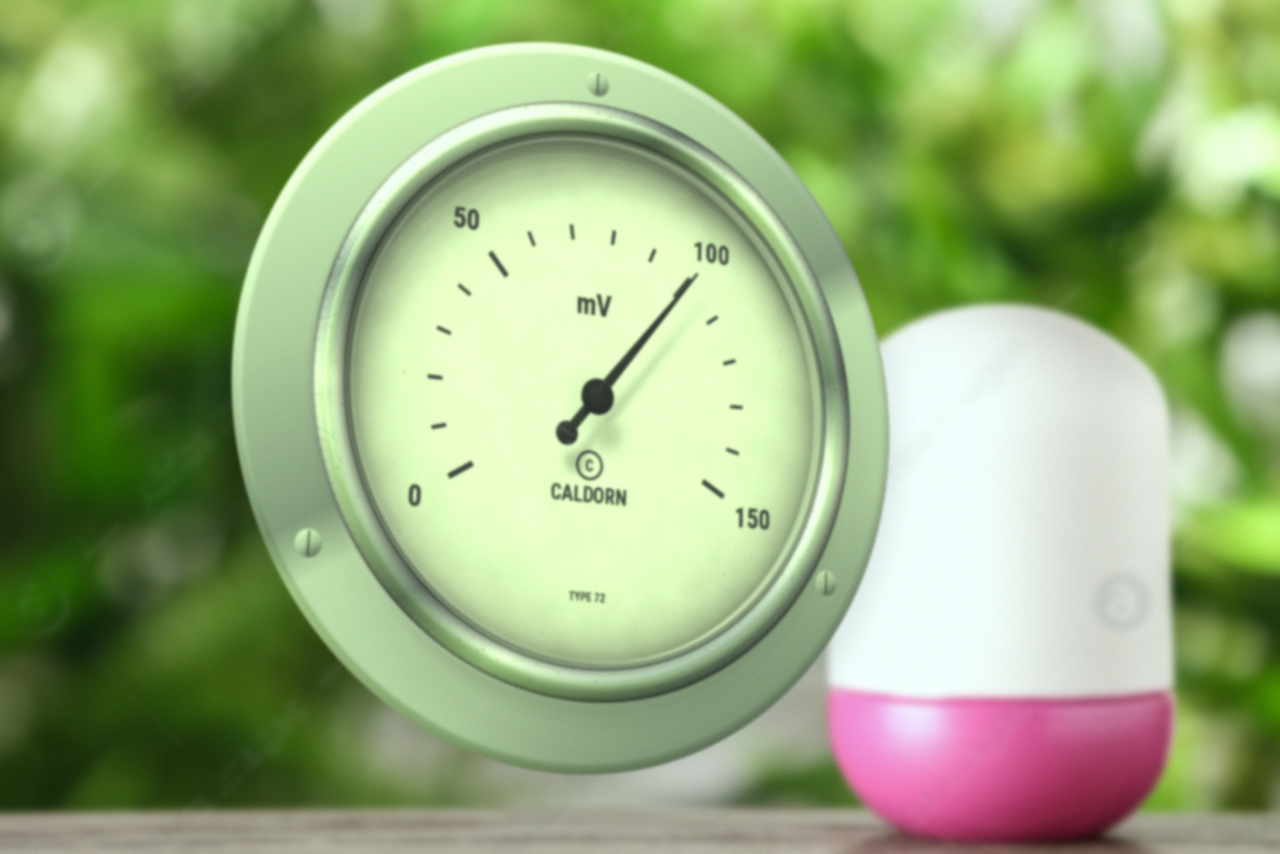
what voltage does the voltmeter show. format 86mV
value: 100mV
